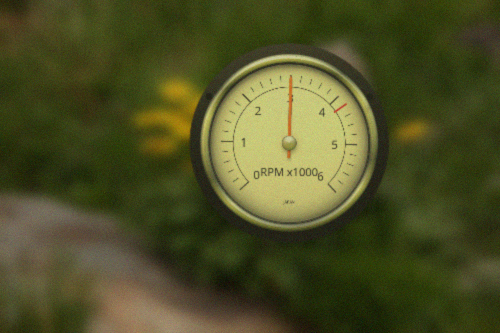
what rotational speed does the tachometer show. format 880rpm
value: 3000rpm
